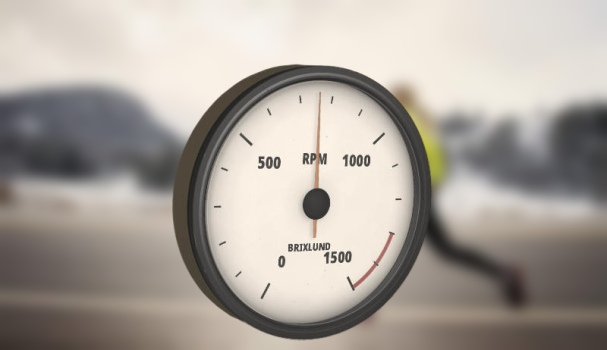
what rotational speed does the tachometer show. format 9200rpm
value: 750rpm
